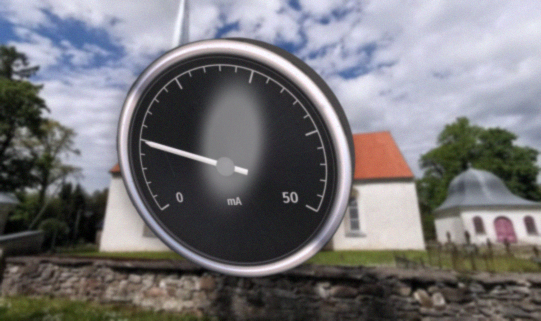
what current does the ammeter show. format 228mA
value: 10mA
